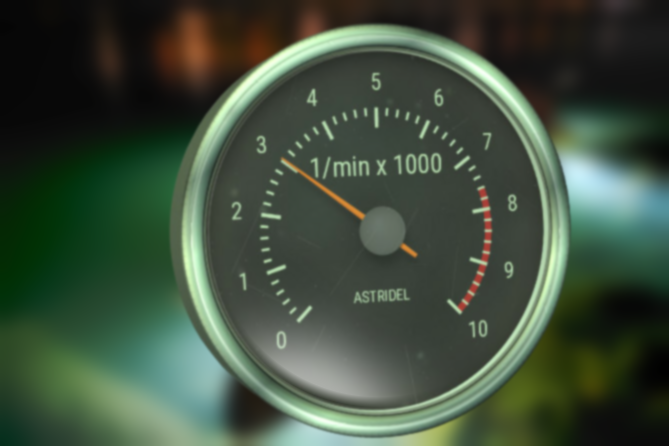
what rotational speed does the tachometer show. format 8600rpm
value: 3000rpm
